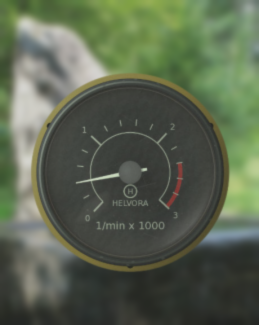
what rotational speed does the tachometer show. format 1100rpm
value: 400rpm
